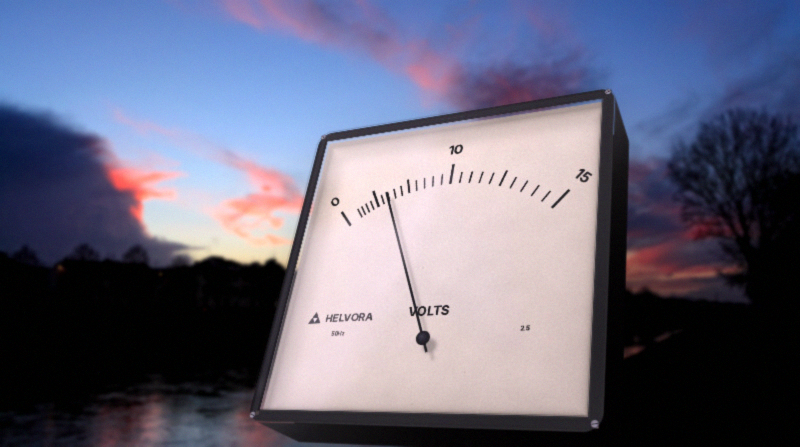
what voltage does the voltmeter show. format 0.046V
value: 6V
